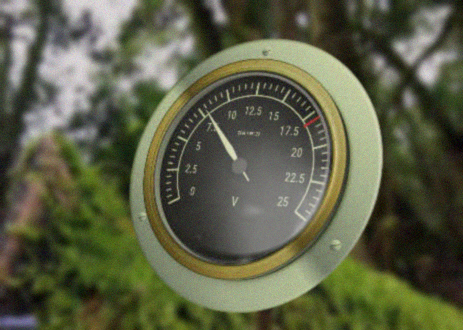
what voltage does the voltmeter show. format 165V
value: 8V
